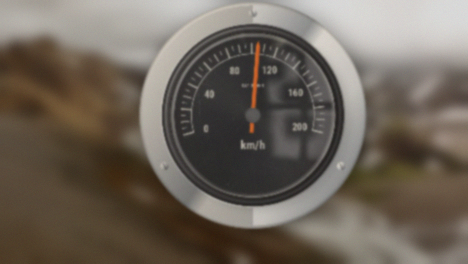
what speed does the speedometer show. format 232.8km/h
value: 105km/h
